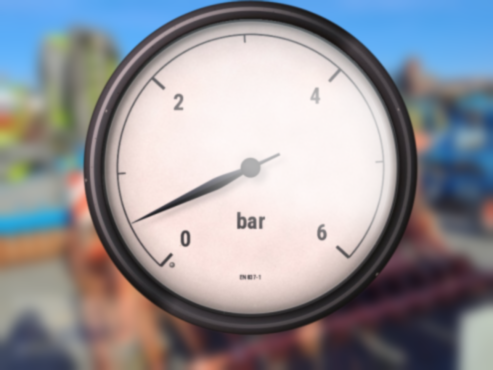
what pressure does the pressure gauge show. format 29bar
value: 0.5bar
